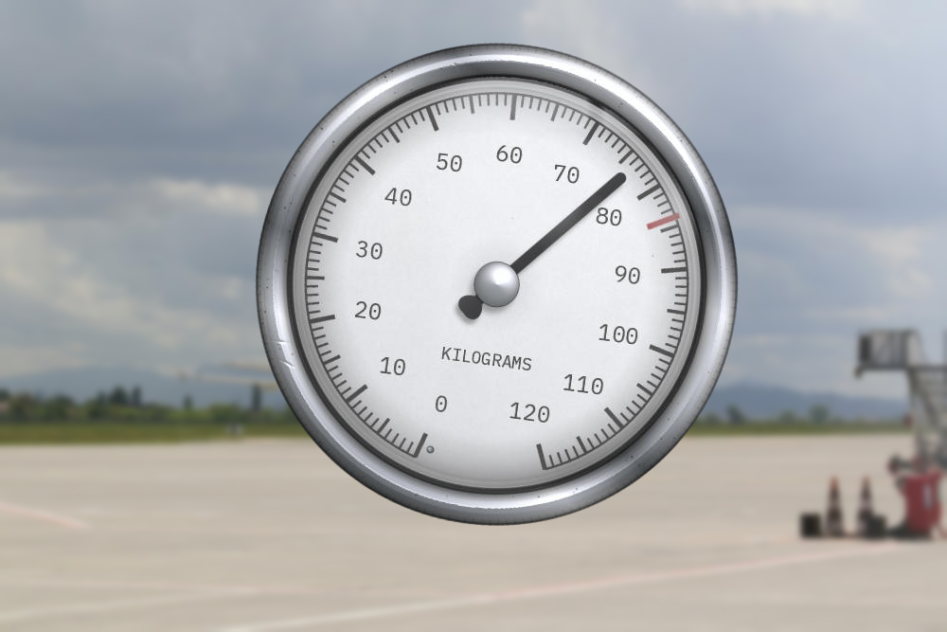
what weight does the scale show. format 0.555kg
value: 76.5kg
